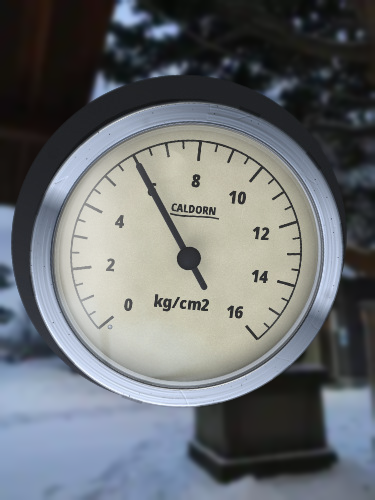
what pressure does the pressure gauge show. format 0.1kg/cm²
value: 6kg/cm²
